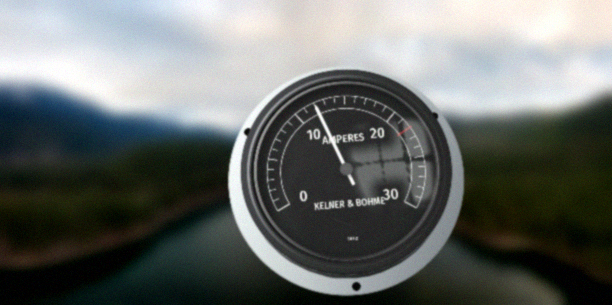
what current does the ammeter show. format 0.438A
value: 12A
